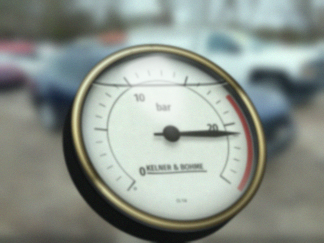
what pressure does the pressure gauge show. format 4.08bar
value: 21bar
